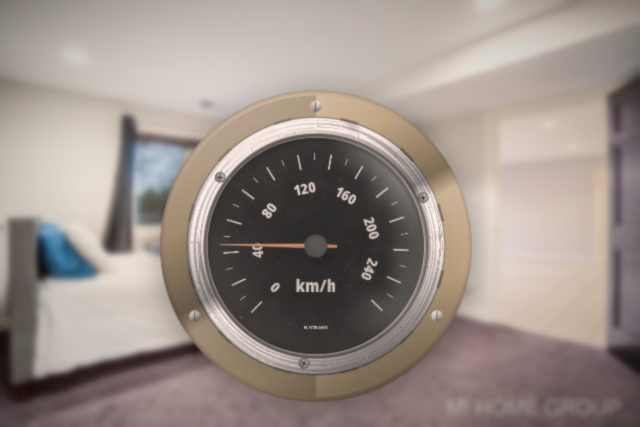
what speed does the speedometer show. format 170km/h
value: 45km/h
